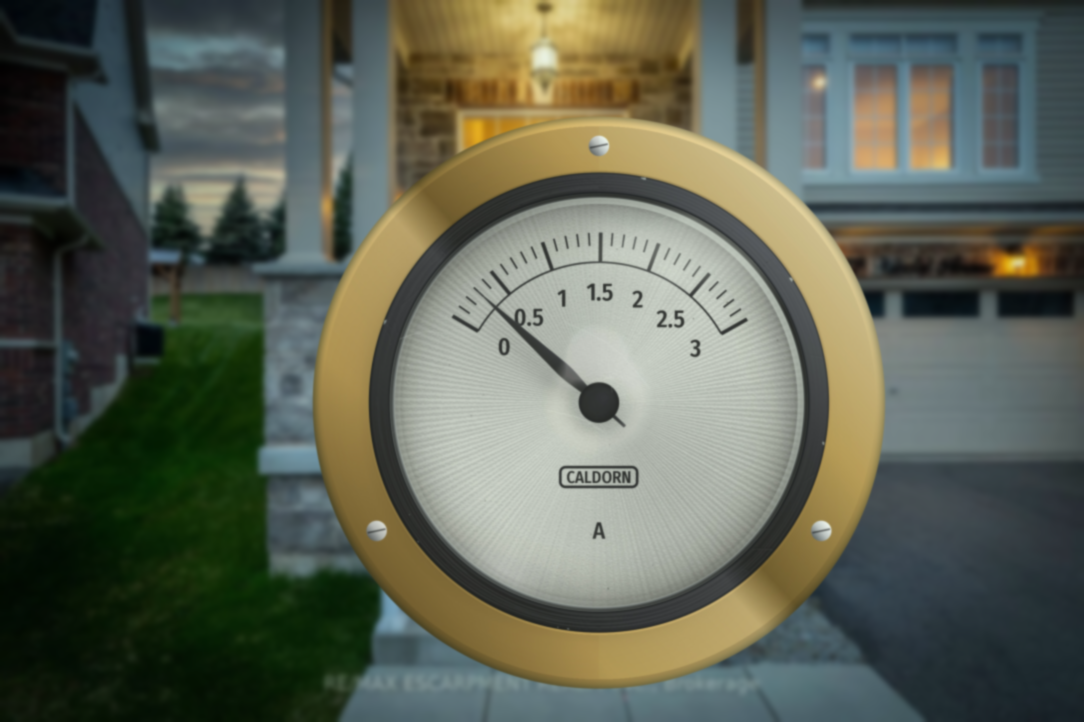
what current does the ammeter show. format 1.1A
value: 0.3A
